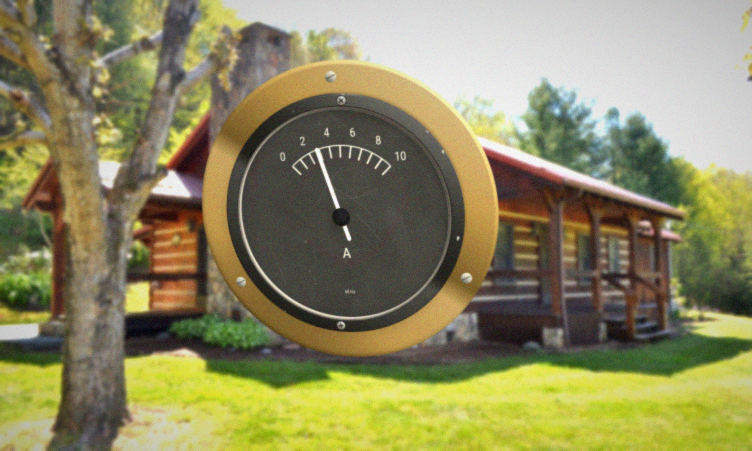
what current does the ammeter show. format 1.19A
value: 3A
